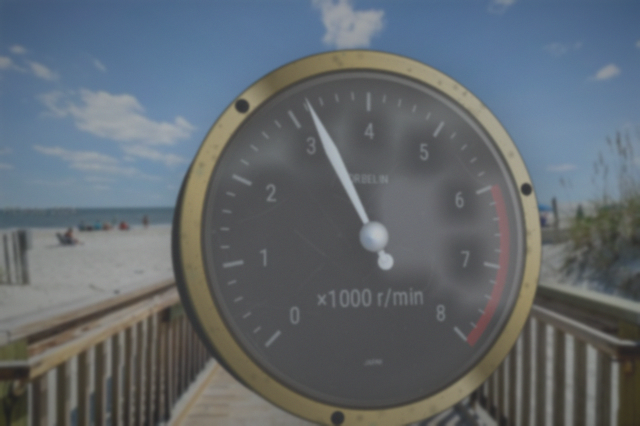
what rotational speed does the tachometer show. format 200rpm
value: 3200rpm
